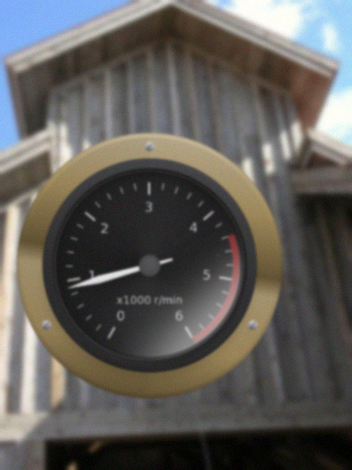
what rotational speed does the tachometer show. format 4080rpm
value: 900rpm
